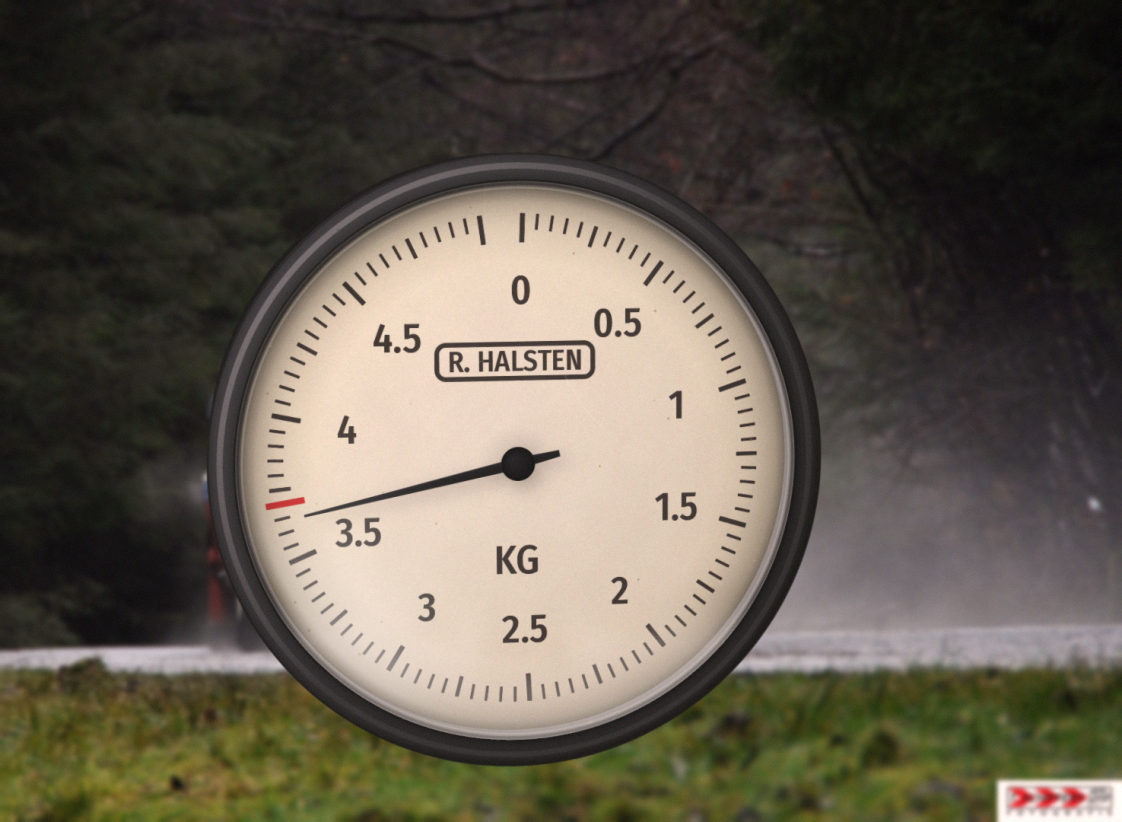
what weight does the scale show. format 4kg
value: 3.65kg
